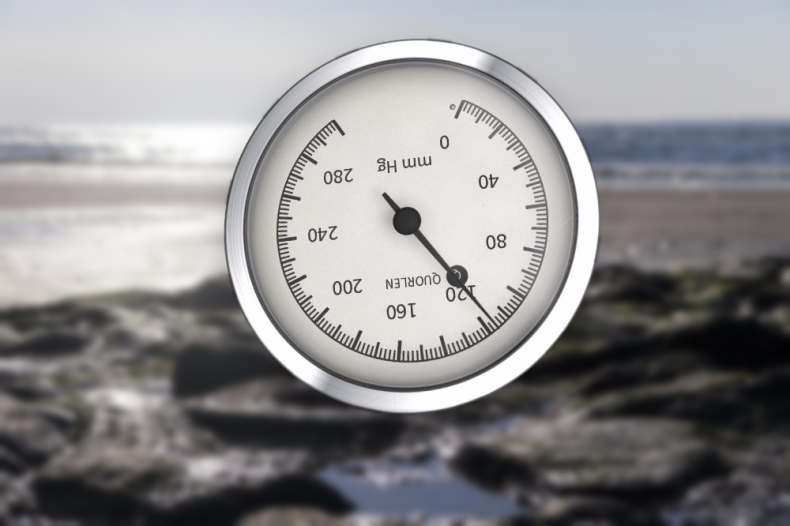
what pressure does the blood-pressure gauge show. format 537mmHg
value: 116mmHg
